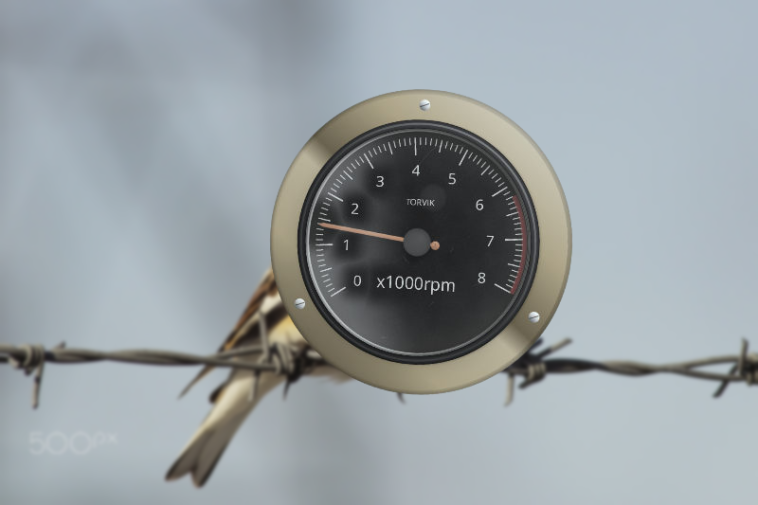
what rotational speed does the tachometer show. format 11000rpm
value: 1400rpm
